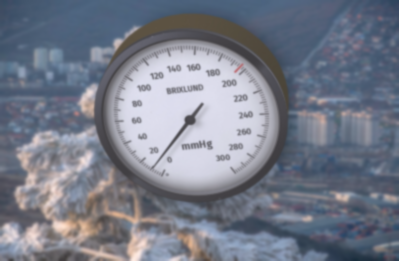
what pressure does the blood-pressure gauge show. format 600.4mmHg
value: 10mmHg
